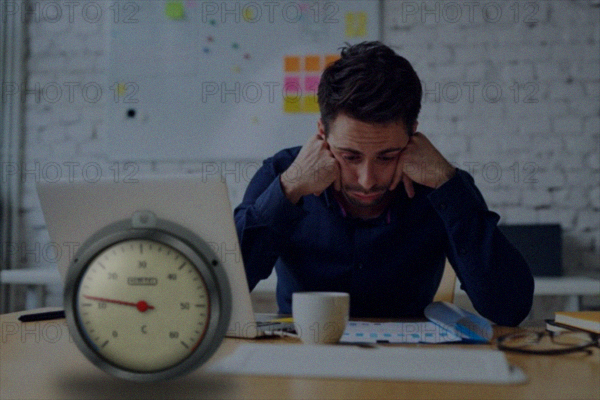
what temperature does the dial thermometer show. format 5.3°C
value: 12°C
